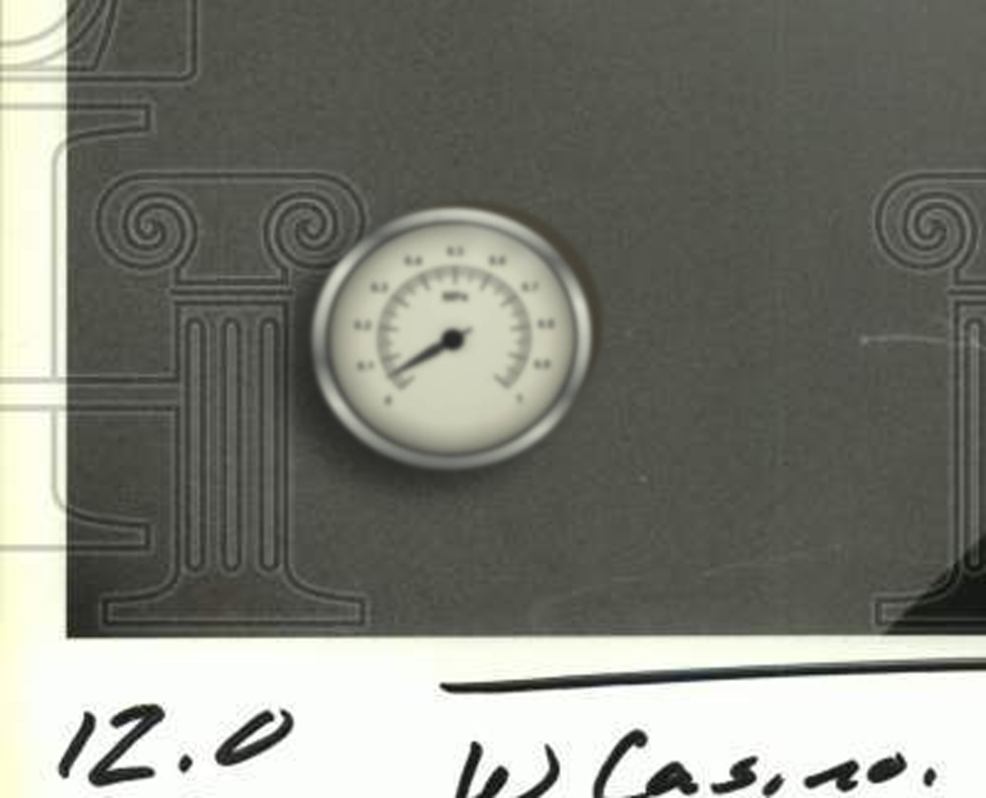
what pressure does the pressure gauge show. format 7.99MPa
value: 0.05MPa
